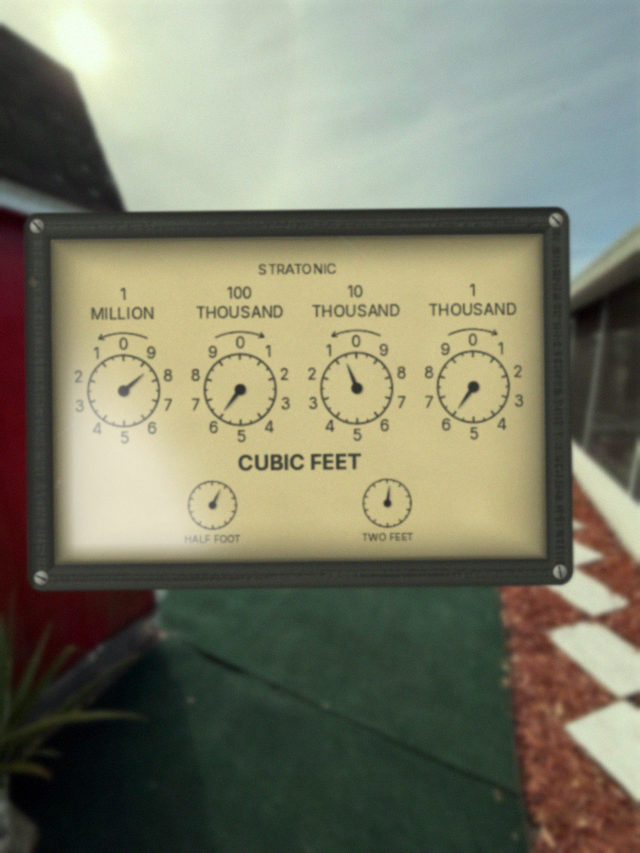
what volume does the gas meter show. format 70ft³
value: 860600ft³
